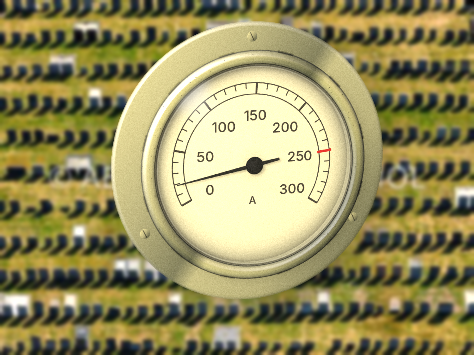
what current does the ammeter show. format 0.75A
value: 20A
